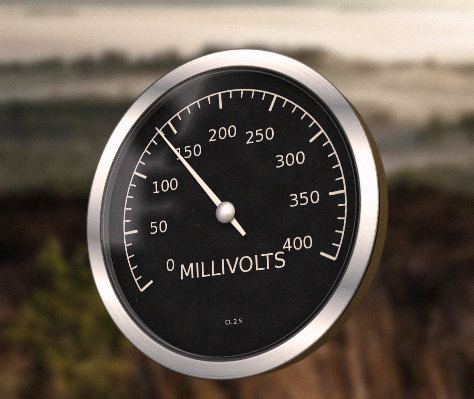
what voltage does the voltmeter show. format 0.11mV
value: 140mV
